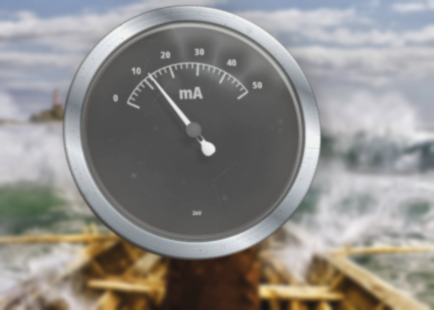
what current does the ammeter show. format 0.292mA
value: 12mA
